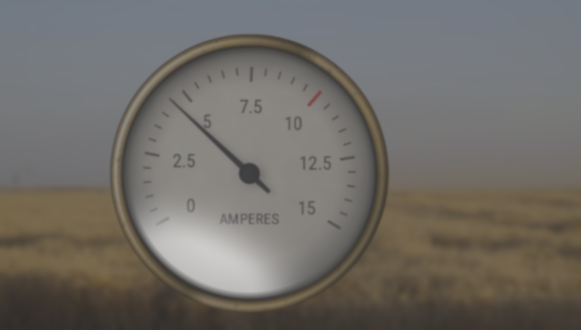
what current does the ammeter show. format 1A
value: 4.5A
